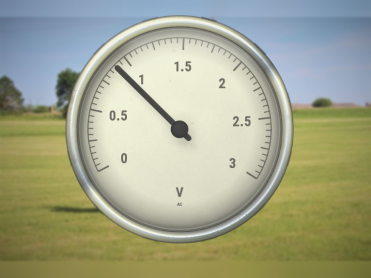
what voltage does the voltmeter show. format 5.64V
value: 0.9V
